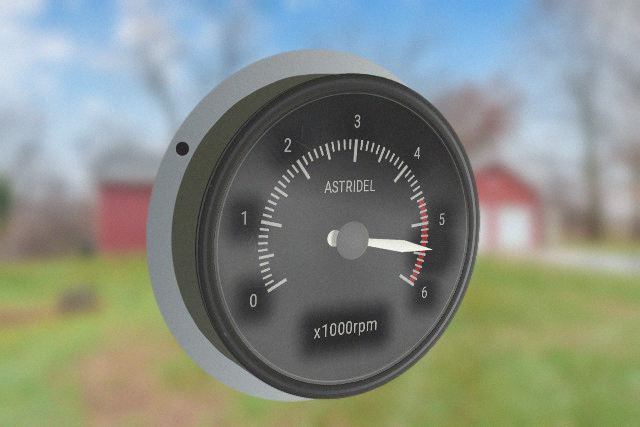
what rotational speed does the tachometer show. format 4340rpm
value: 5400rpm
